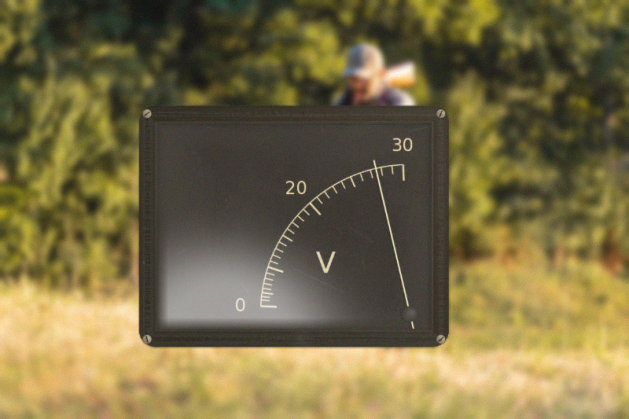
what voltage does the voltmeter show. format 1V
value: 27.5V
